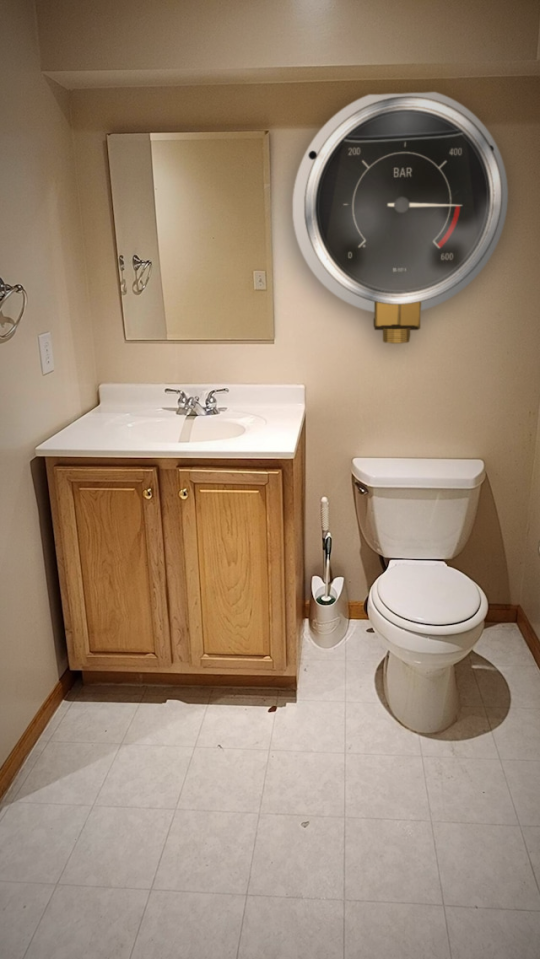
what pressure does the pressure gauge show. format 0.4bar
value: 500bar
